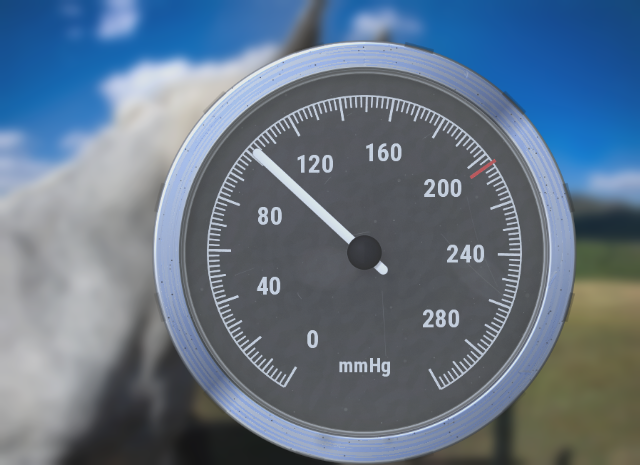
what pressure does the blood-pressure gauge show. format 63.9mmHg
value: 102mmHg
